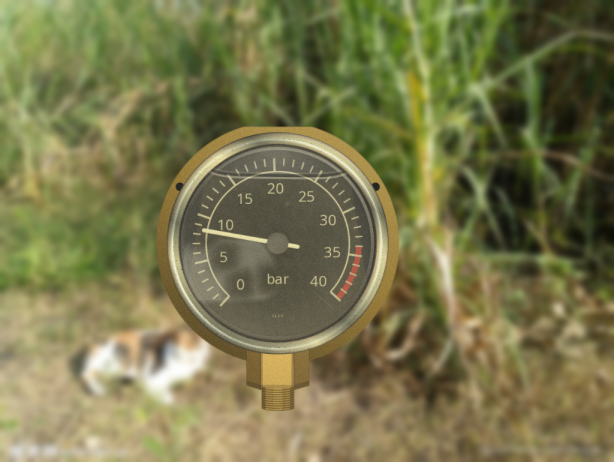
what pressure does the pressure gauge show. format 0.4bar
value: 8.5bar
